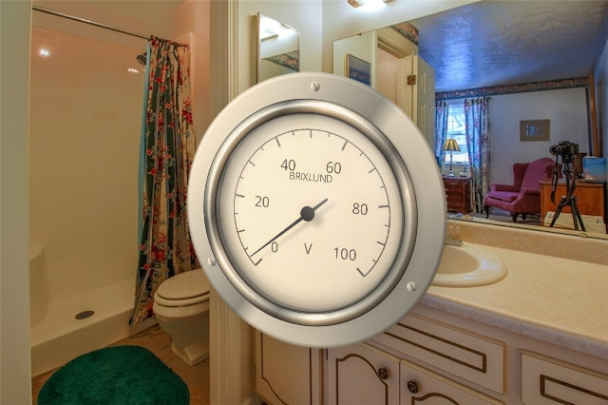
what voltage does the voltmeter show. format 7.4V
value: 2.5V
